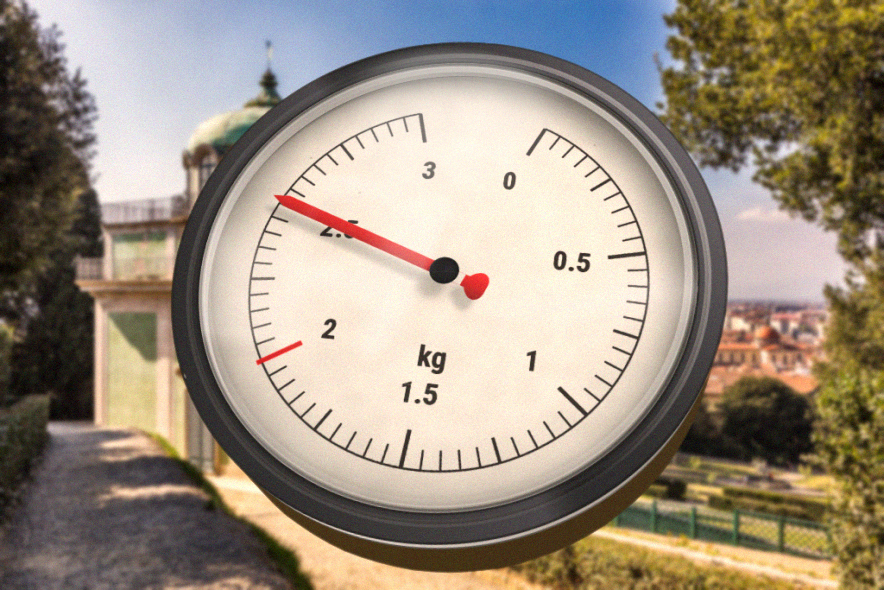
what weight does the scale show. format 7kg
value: 2.5kg
